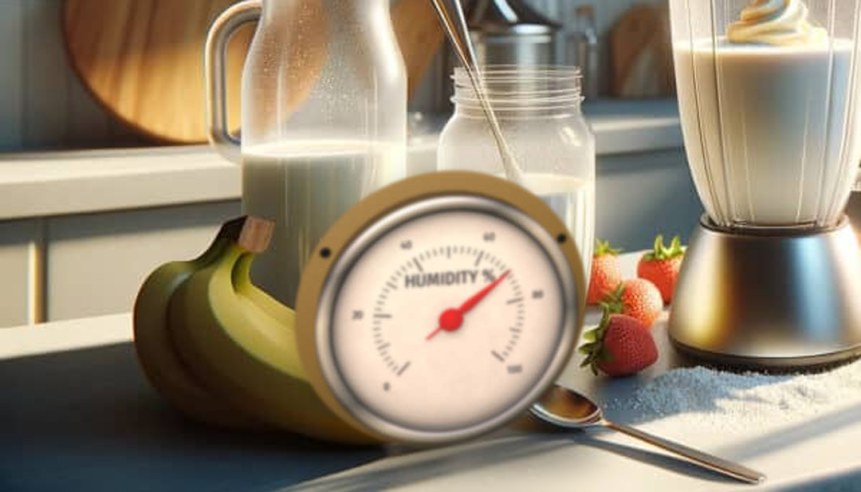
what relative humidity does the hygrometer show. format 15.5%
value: 70%
